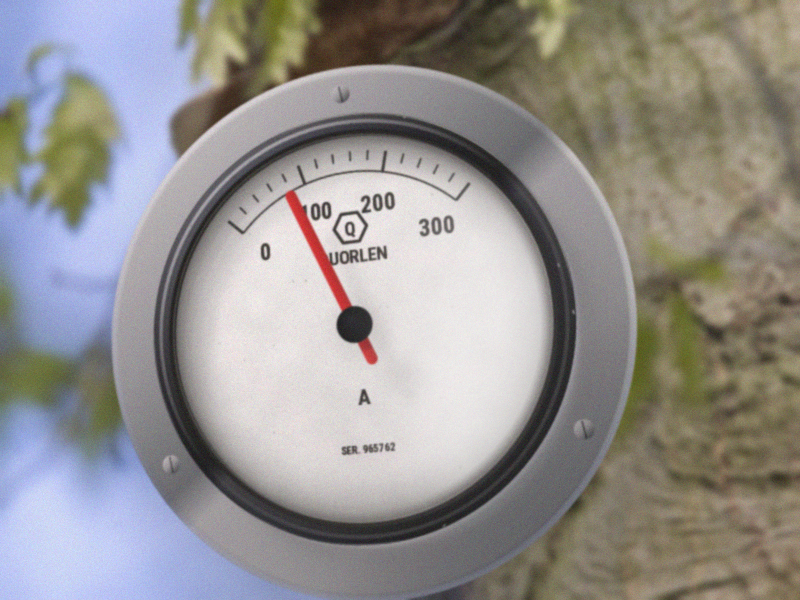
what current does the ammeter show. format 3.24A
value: 80A
